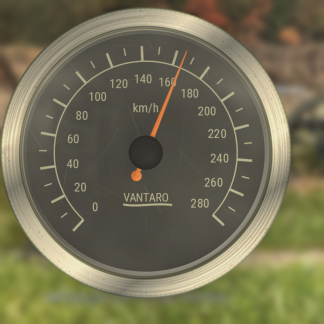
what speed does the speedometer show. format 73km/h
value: 165km/h
